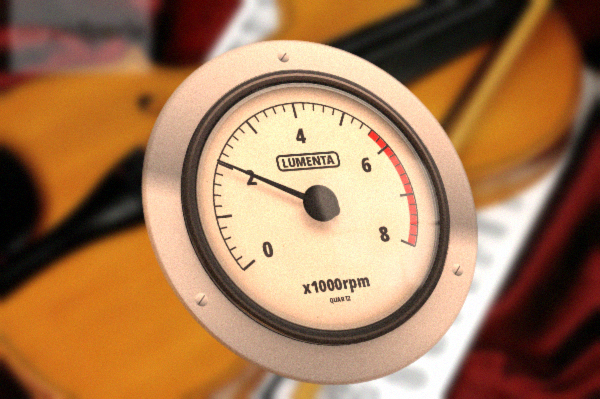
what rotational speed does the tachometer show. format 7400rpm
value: 2000rpm
